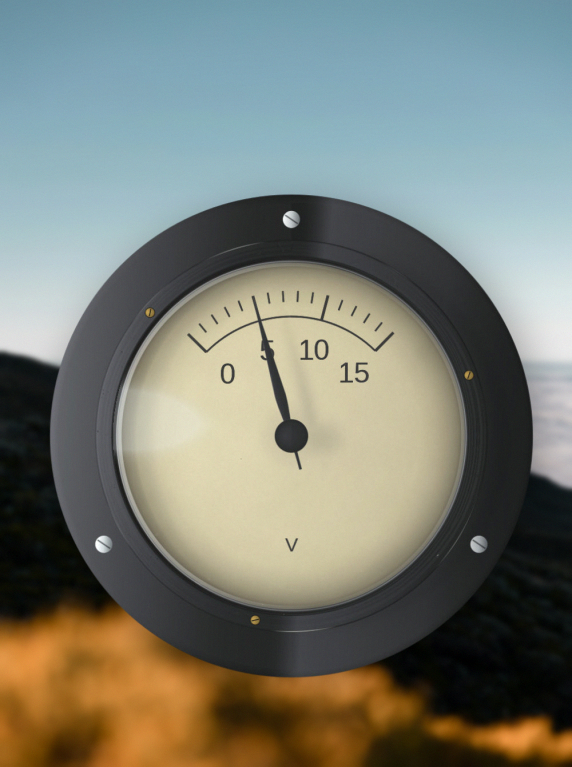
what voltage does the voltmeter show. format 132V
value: 5V
